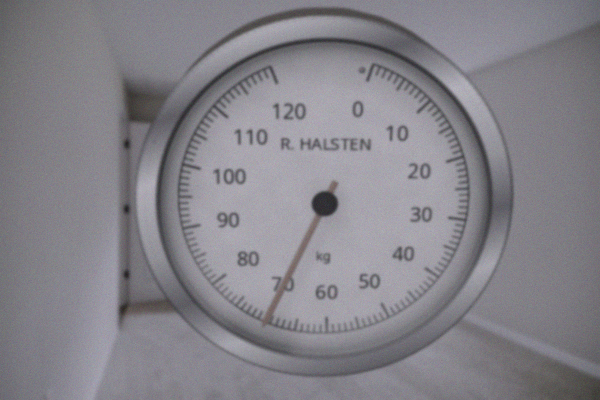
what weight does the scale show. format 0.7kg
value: 70kg
